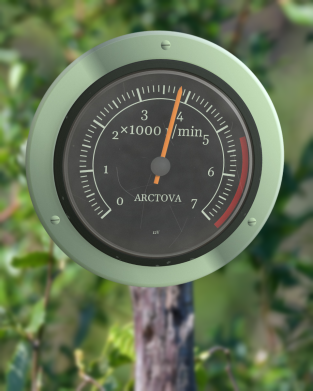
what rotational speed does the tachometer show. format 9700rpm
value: 3800rpm
